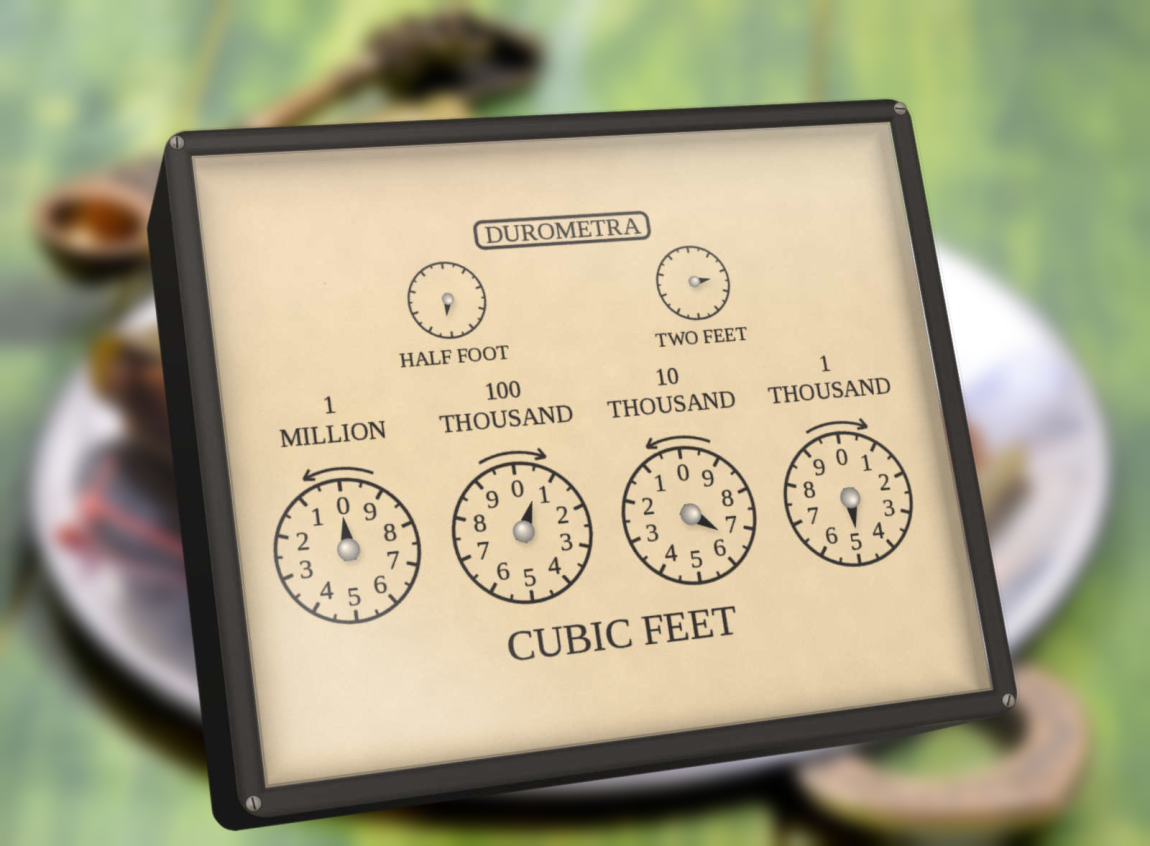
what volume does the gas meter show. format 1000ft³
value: 6500ft³
